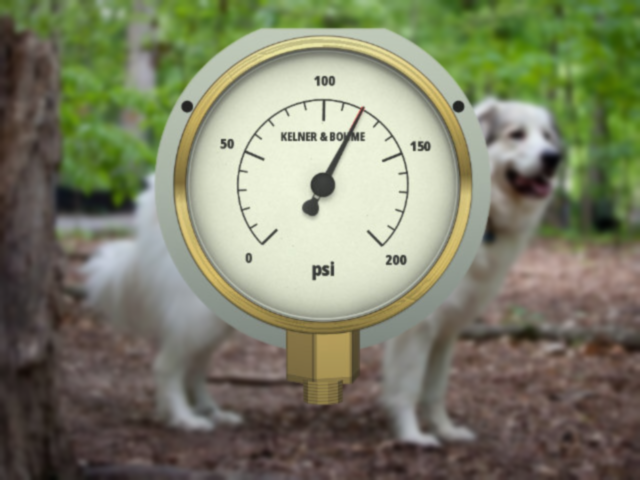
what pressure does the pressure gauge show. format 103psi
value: 120psi
